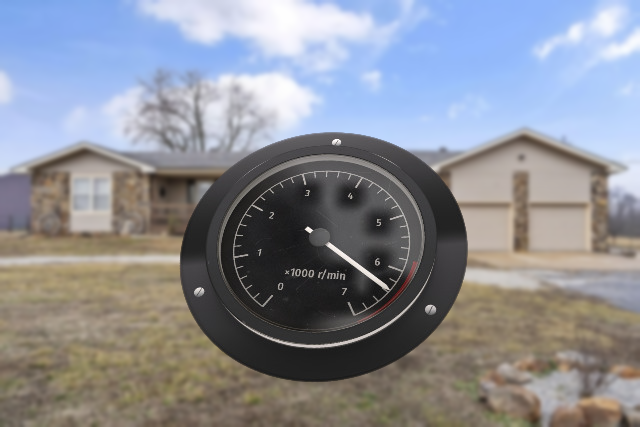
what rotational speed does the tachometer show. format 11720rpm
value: 6400rpm
